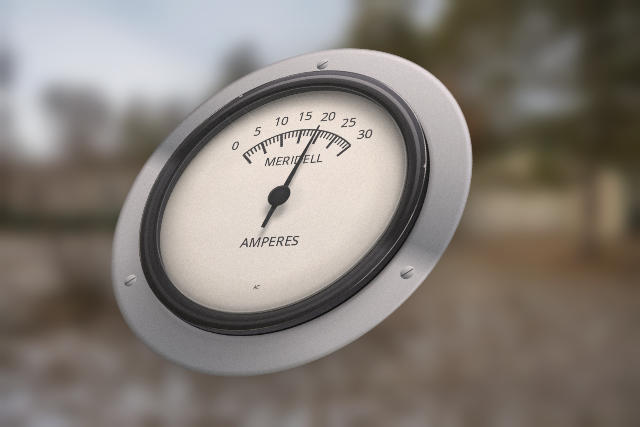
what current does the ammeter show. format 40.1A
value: 20A
